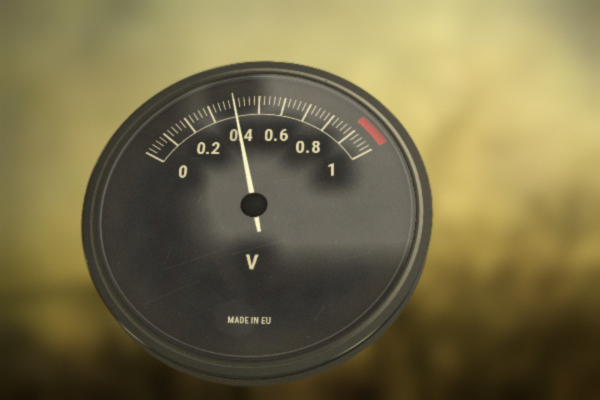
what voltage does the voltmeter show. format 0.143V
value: 0.4V
